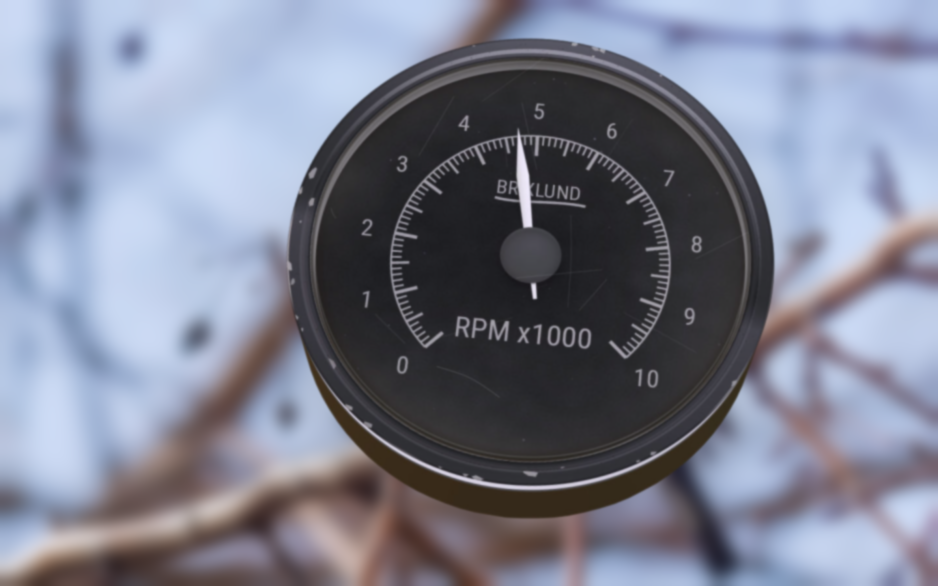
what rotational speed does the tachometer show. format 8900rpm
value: 4700rpm
